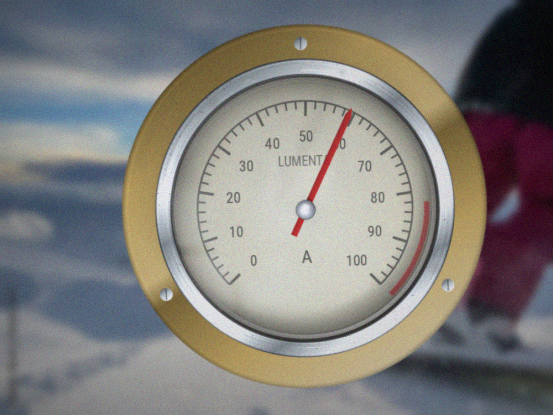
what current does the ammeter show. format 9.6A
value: 59A
